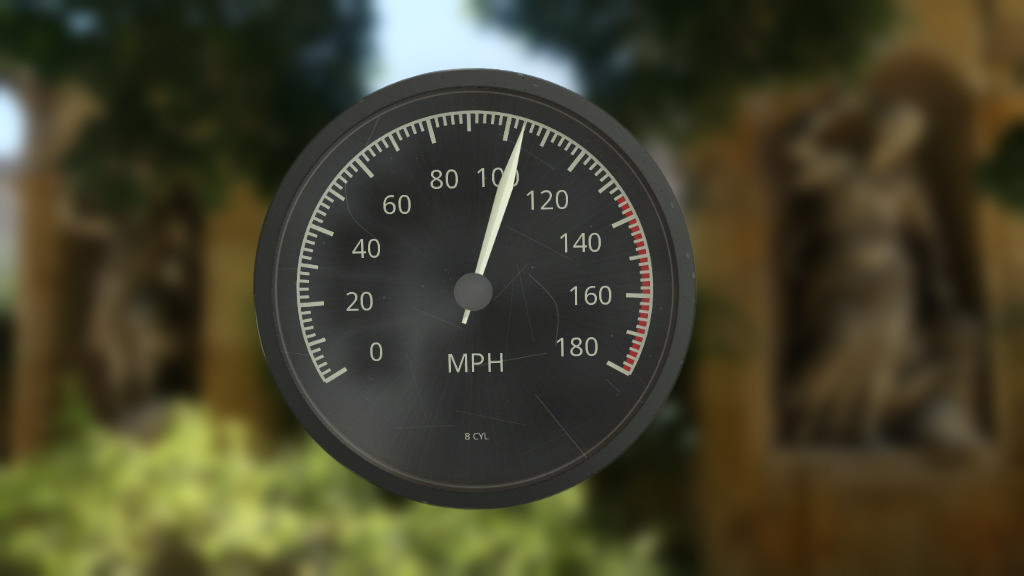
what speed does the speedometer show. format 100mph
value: 104mph
